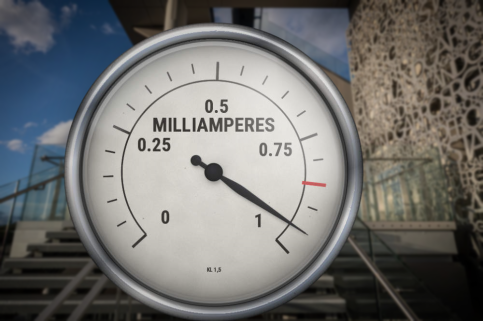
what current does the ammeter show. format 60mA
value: 0.95mA
